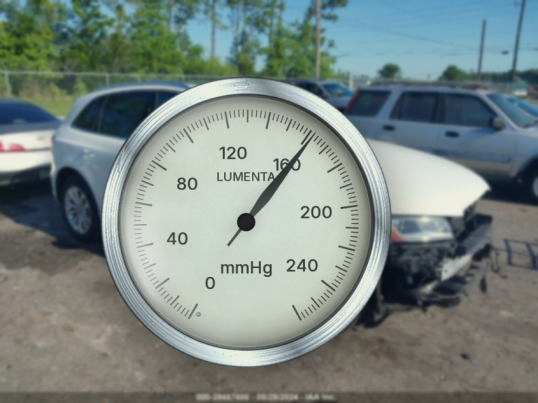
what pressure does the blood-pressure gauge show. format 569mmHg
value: 162mmHg
